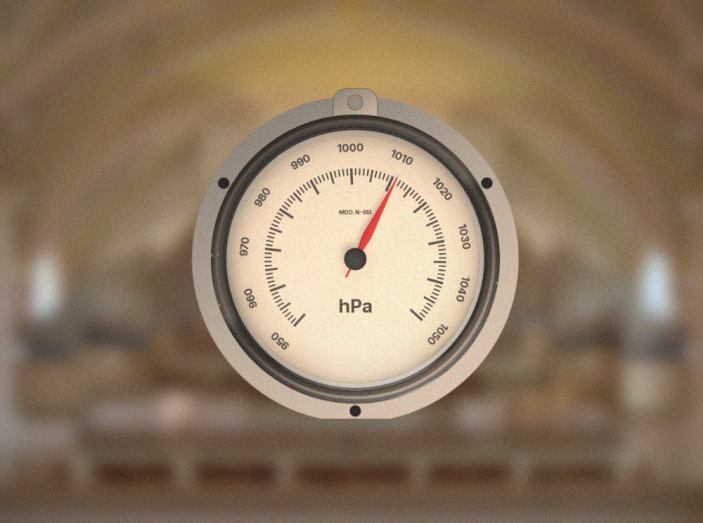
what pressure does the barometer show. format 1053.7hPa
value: 1011hPa
